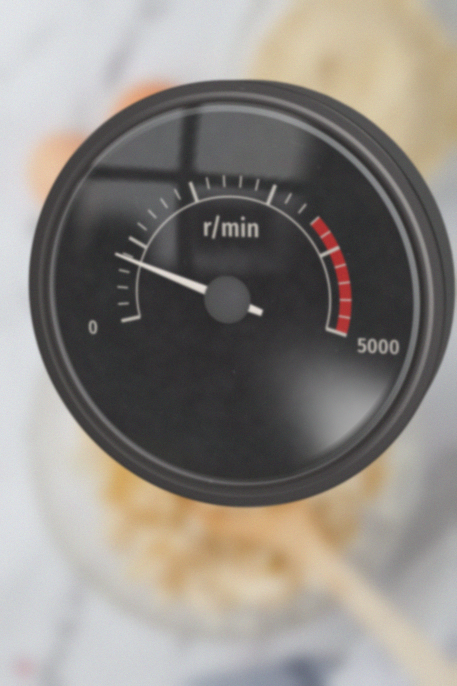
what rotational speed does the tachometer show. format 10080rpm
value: 800rpm
